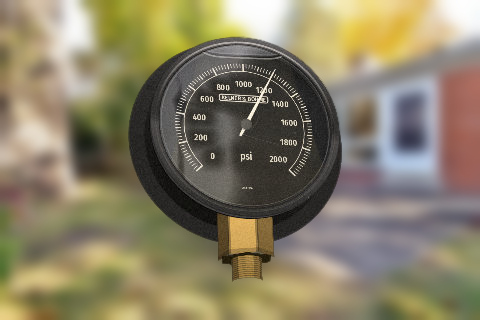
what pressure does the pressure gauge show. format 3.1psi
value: 1200psi
